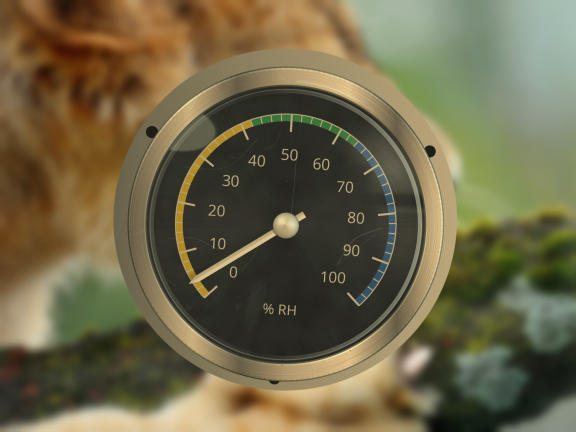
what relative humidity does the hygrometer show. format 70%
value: 4%
